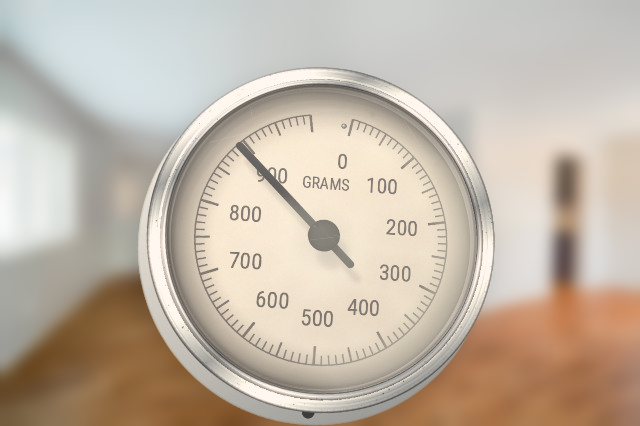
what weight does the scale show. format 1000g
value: 890g
